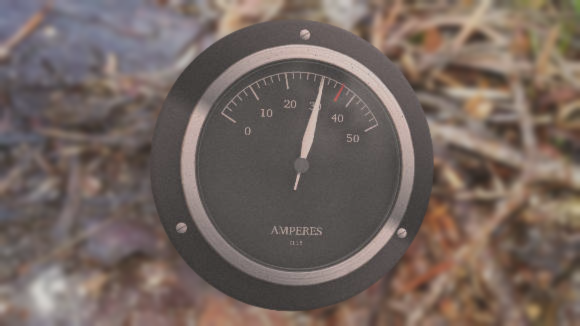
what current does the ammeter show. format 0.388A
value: 30A
